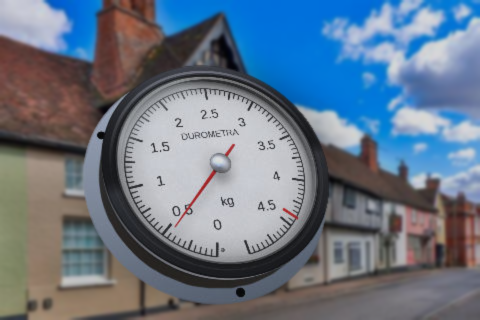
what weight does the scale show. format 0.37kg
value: 0.45kg
